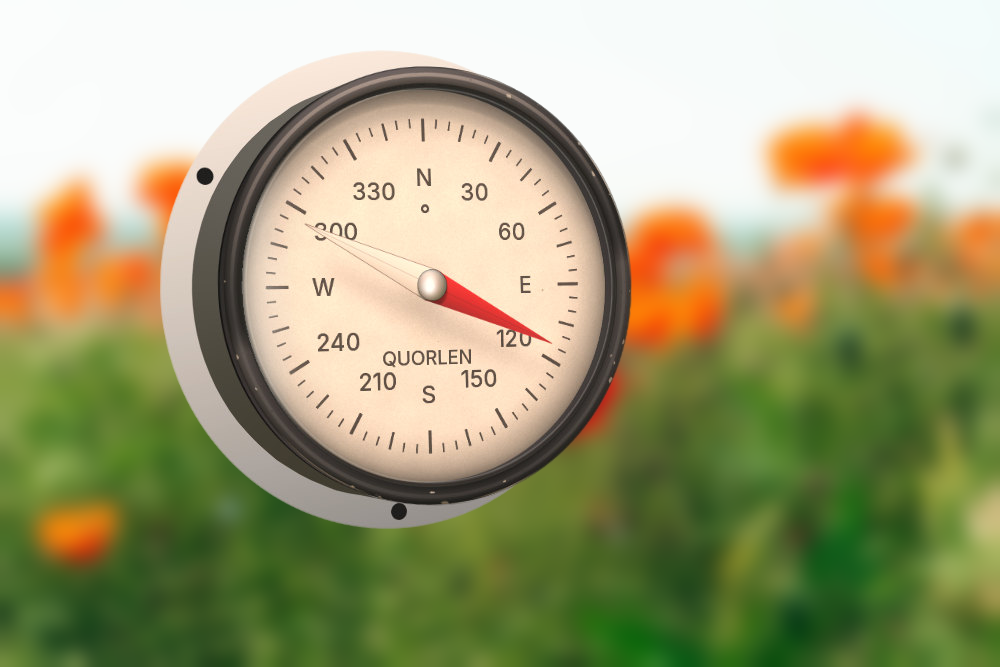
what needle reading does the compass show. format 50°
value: 115°
